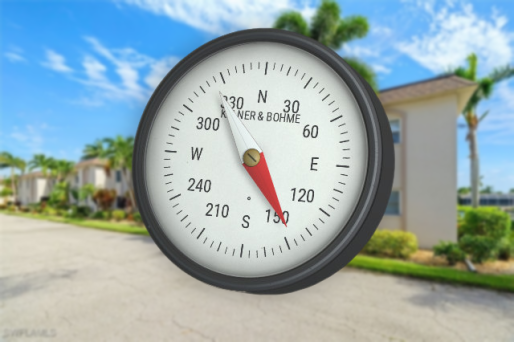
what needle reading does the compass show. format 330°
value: 145°
